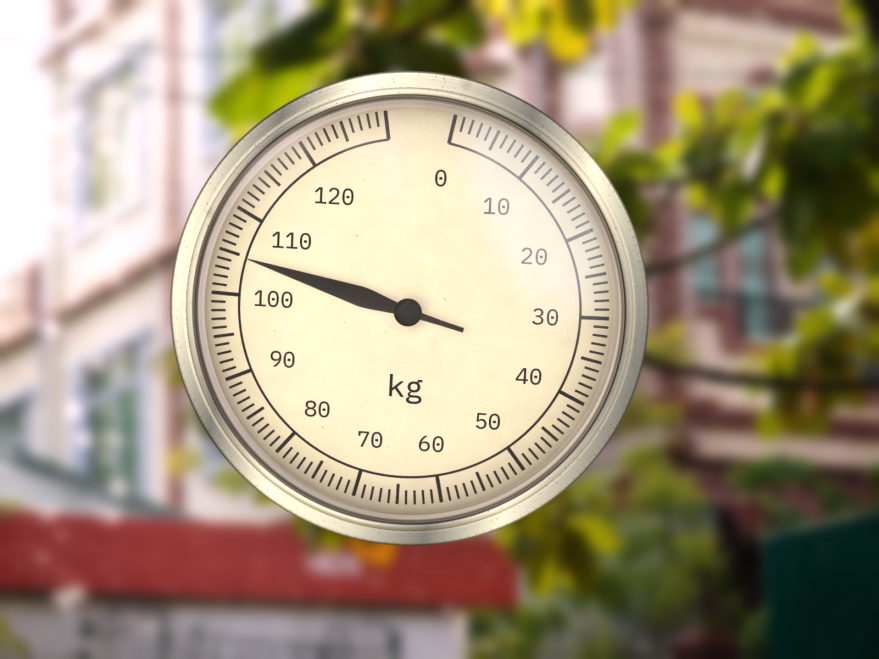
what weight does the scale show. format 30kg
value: 105kg
